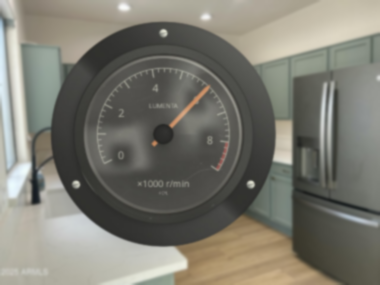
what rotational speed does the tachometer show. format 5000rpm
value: 6000rpm
